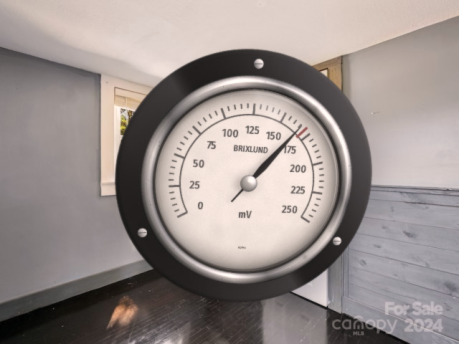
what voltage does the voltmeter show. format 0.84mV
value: 165mV
